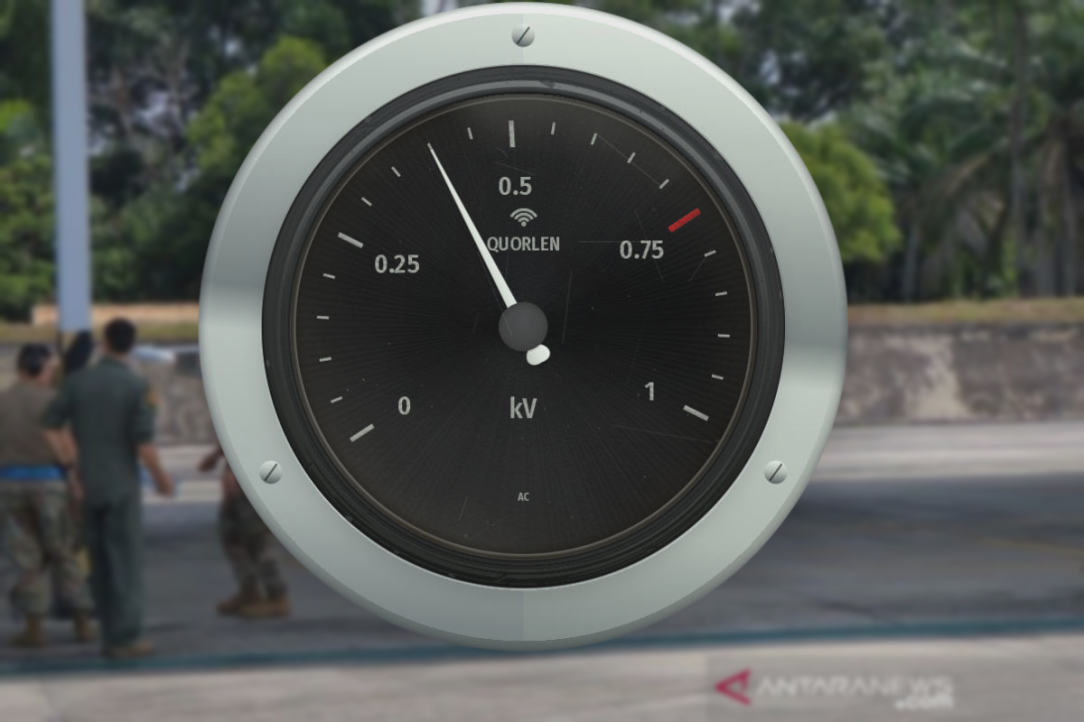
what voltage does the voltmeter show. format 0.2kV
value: 0.4kV
